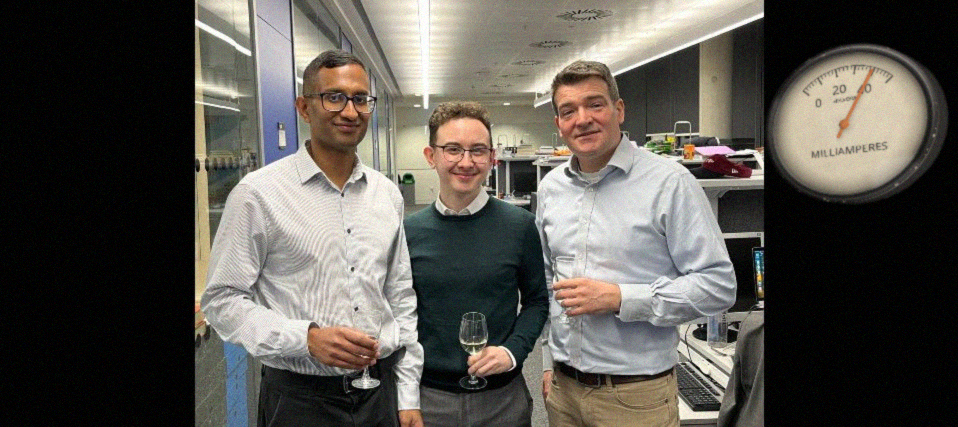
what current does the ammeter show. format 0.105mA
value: 40mA
